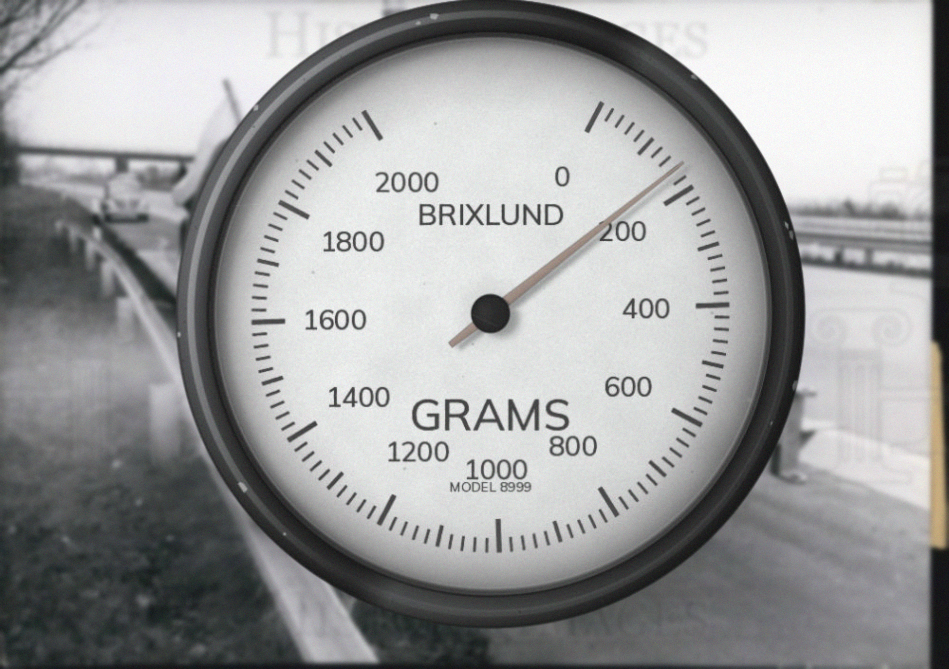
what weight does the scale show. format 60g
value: 160g
